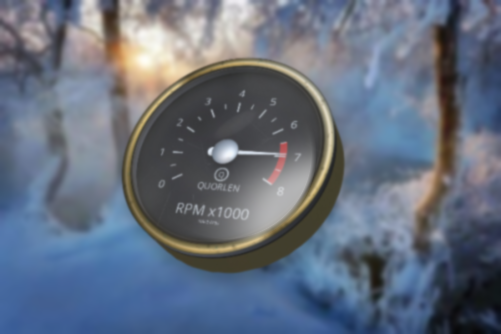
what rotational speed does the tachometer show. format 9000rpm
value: 7000rpm
